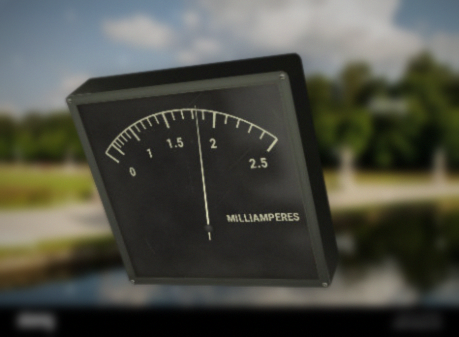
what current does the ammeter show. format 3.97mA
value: 1.85mA
